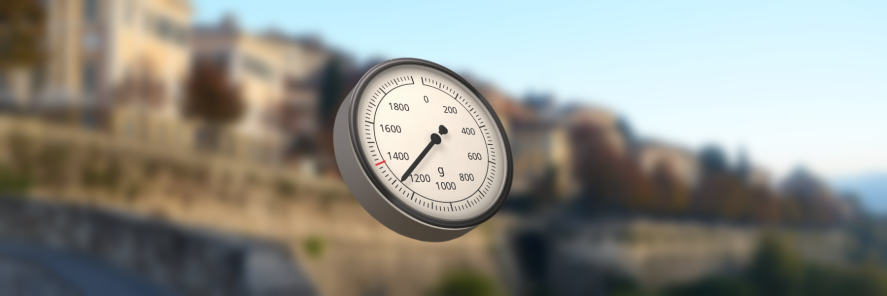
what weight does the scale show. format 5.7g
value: 1280g
